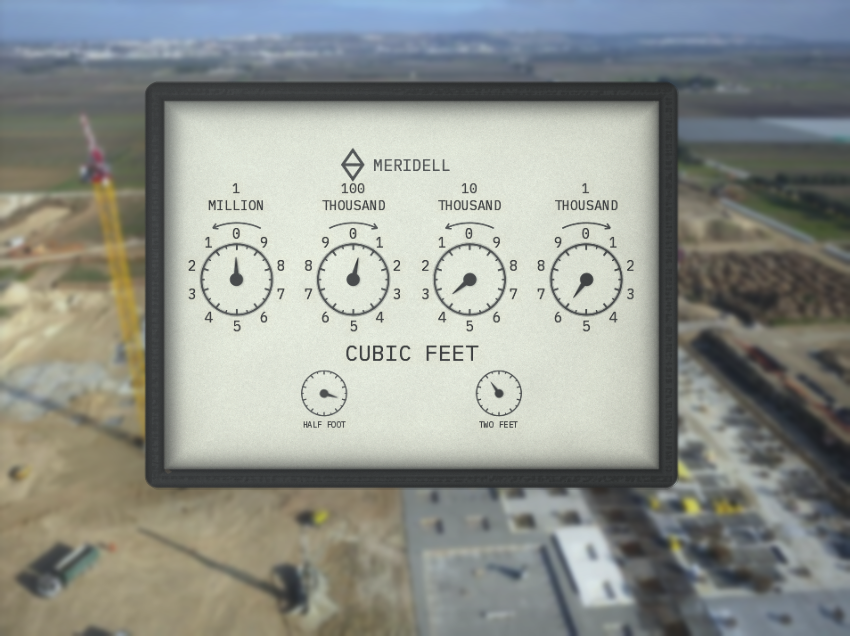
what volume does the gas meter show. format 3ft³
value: 3600ft³
